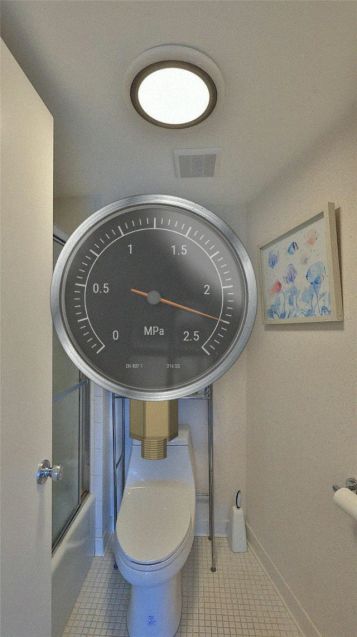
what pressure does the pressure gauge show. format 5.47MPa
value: 2.25MPa
